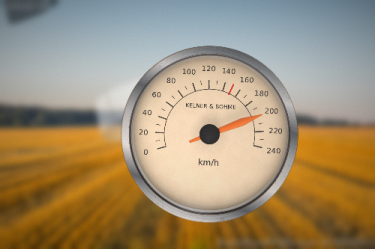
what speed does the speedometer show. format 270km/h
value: 200km/h
